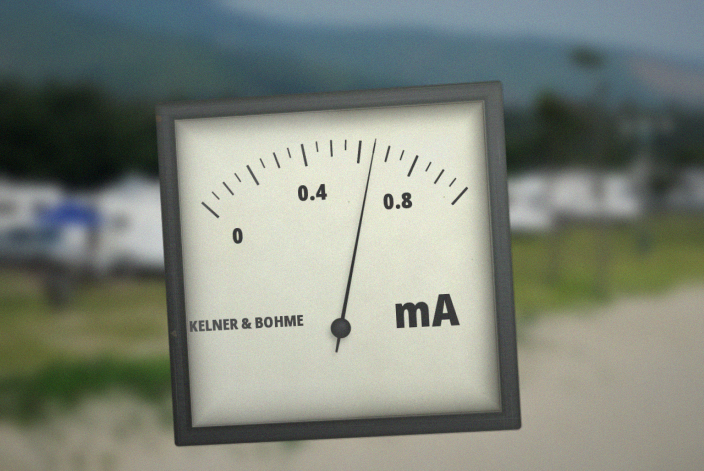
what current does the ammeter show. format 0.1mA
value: 0.65mA
